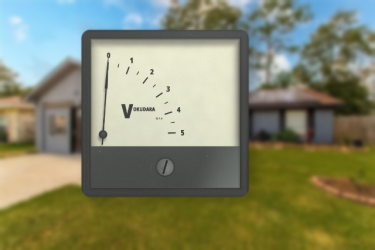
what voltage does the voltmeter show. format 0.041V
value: 0V
